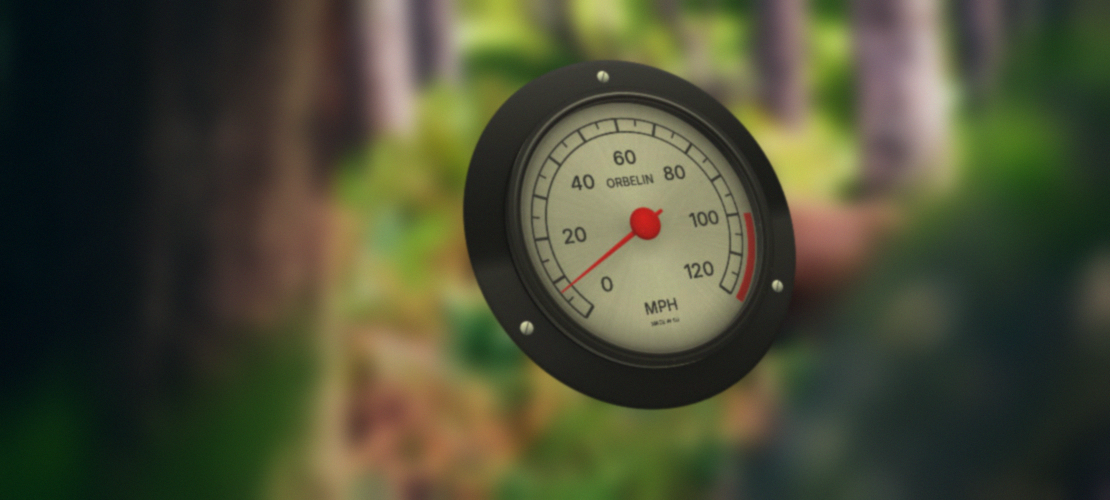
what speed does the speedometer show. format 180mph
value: 7.5mph
